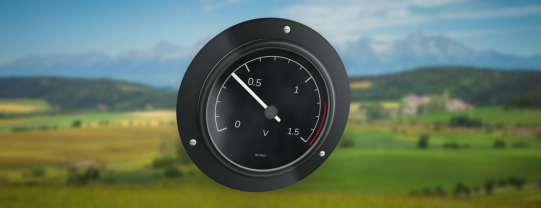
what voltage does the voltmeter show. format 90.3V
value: 0.4V
